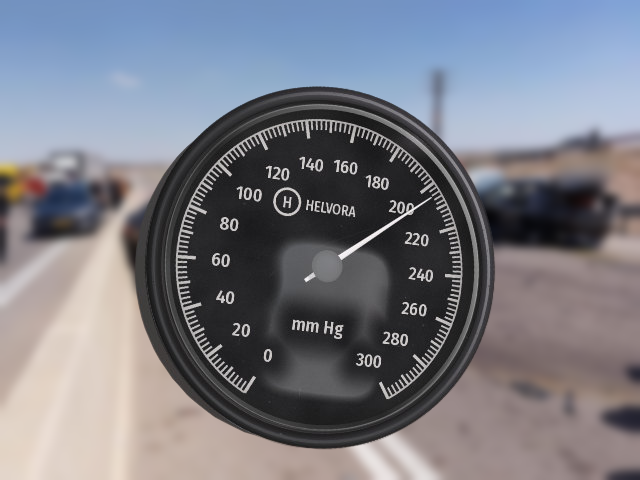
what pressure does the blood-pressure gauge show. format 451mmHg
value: 204mmHg
